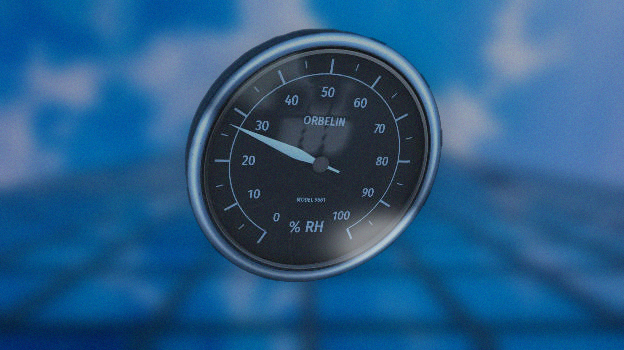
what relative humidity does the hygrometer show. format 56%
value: 27.5%
